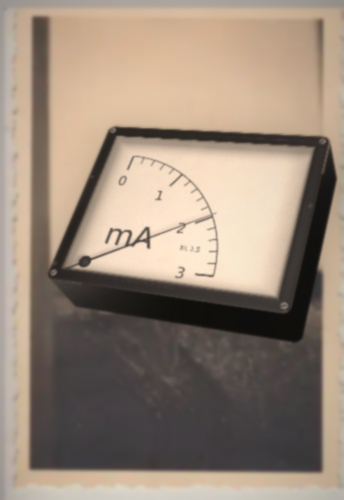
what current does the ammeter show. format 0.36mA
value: 2mA
